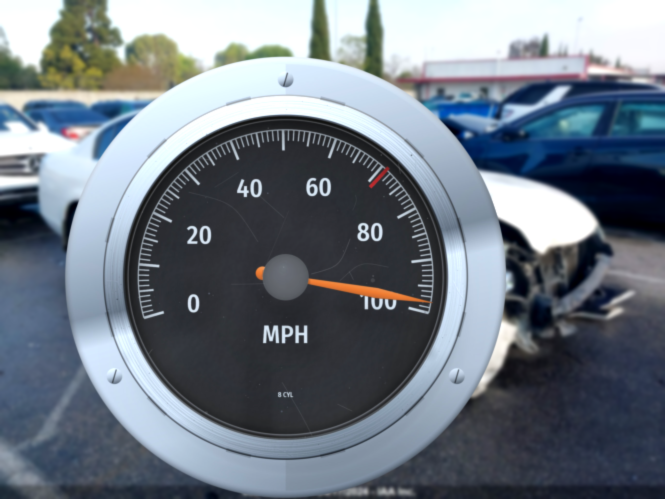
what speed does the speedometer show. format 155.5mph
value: 98mph
